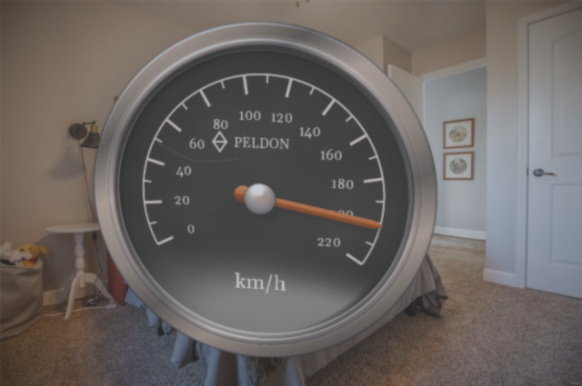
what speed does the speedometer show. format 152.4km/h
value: 200km/h
